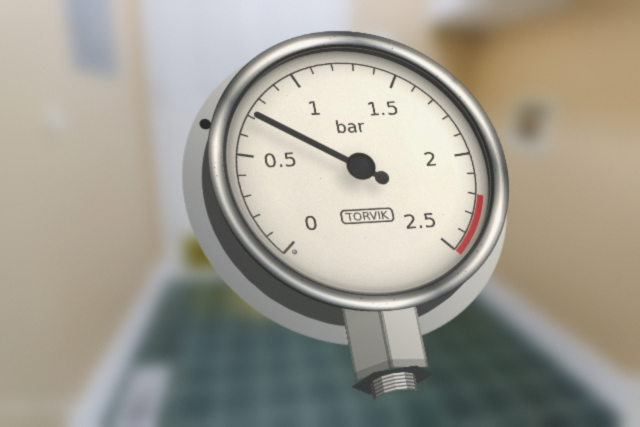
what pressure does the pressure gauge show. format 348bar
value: 0.7bar
